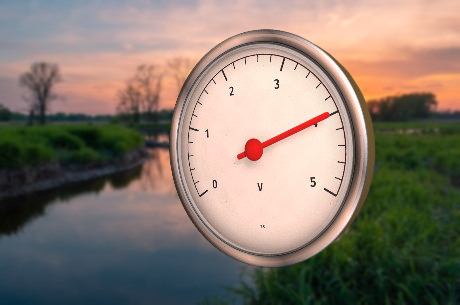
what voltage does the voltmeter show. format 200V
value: 4V
